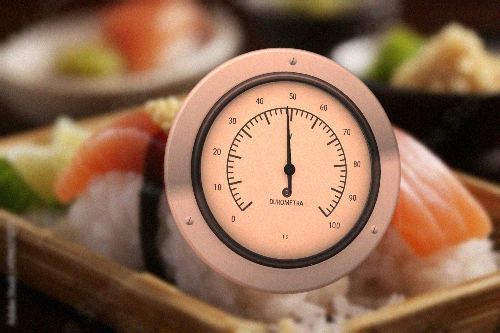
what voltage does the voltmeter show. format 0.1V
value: 48V
